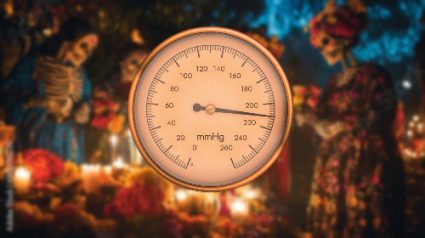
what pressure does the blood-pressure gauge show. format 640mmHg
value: 210mmHg
